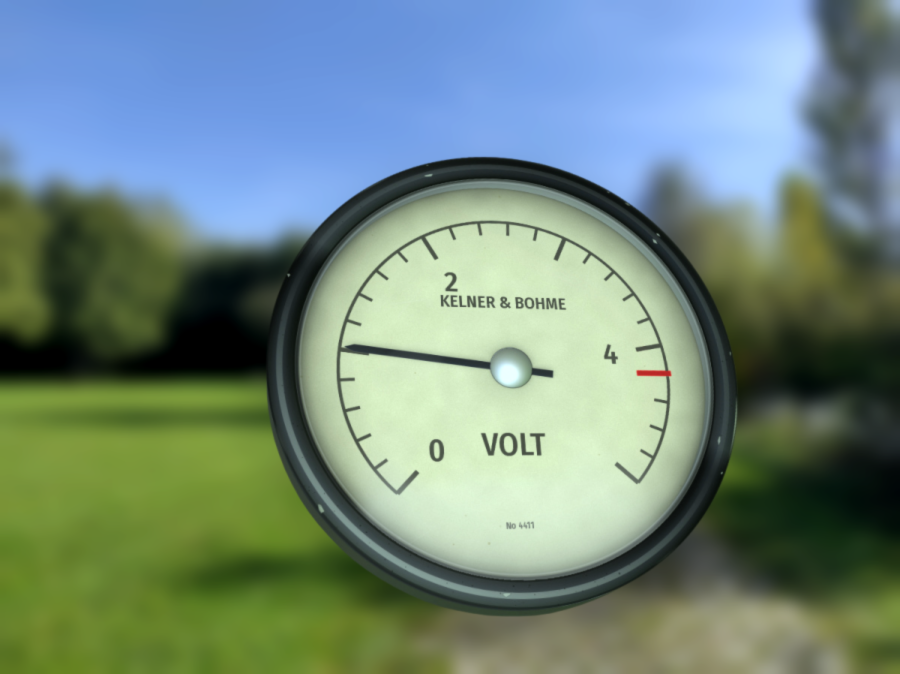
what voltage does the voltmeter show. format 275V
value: 1V
